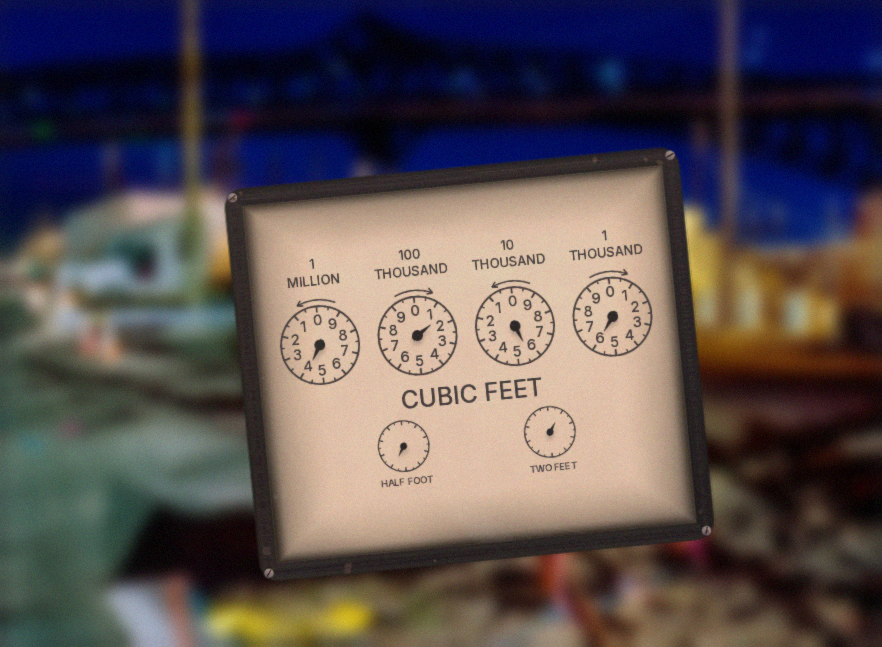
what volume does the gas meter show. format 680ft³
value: 415600ft³
